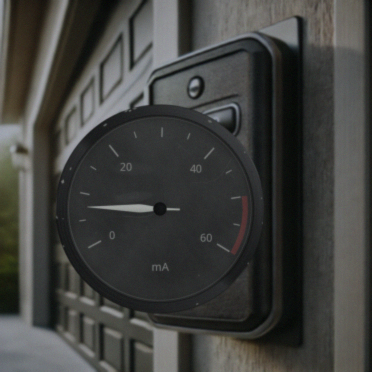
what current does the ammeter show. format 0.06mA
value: 7.5mA
